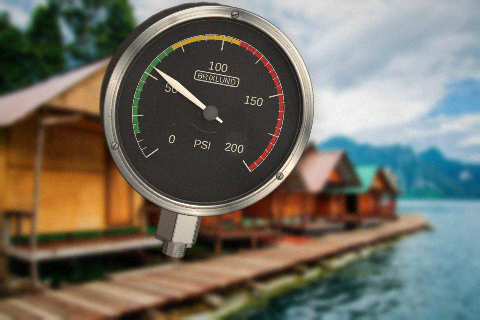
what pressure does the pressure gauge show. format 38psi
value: 55psi
